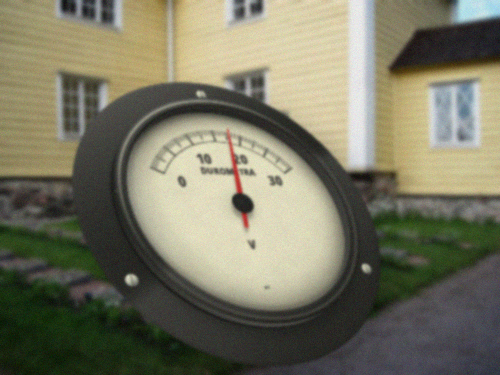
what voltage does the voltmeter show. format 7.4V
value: 17.5V
